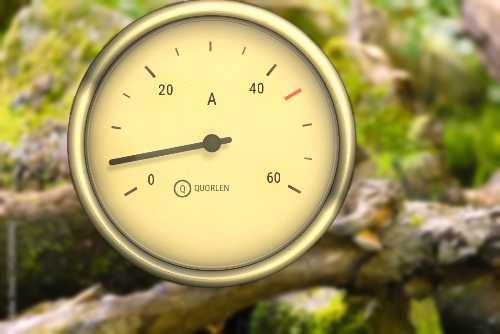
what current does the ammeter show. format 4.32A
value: 5A
